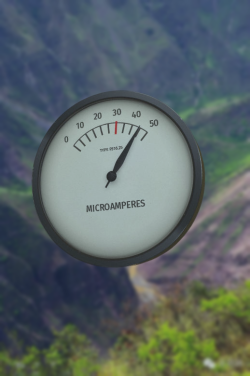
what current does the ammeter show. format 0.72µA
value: 45µA
